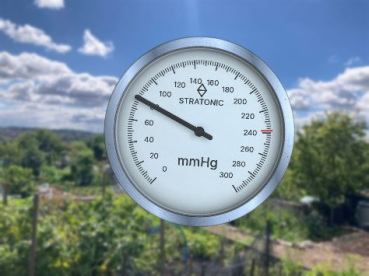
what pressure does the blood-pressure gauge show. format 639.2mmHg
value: 80mmHg
